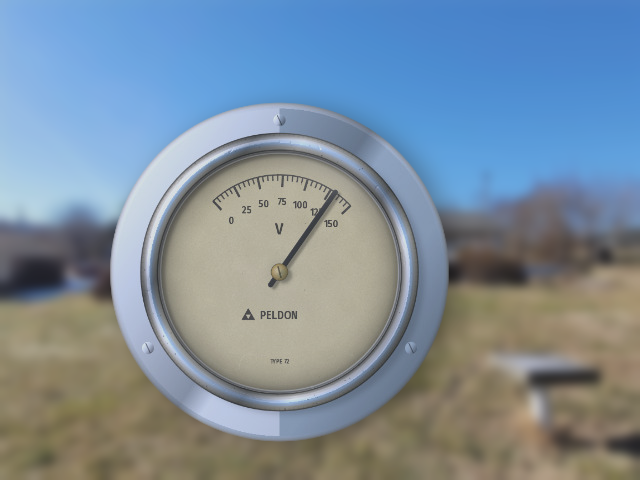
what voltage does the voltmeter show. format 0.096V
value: 130V
